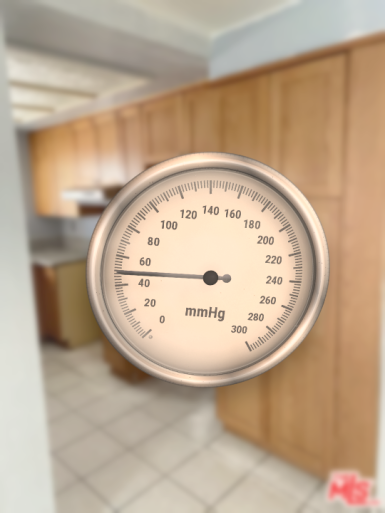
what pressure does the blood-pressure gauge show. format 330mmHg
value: 50mmHg
